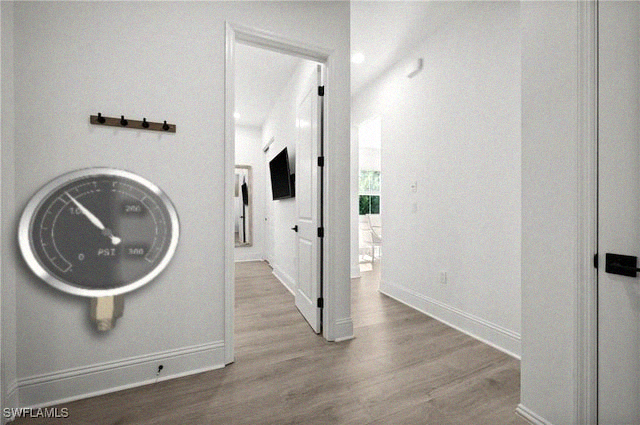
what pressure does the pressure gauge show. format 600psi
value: 110psi
